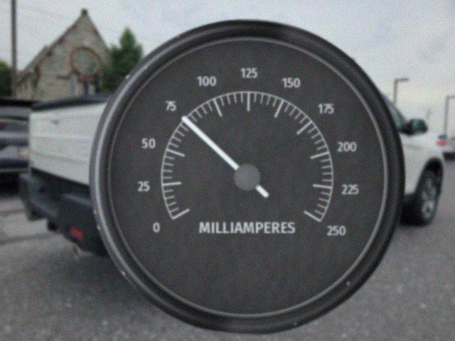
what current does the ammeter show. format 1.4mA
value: 75mA
